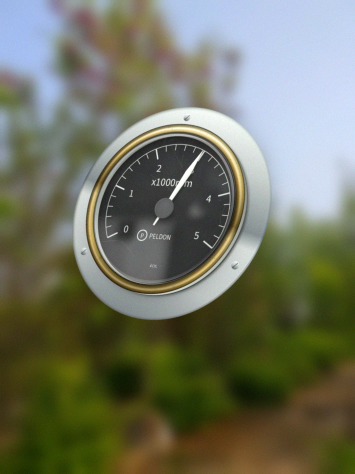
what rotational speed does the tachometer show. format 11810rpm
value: 3000rpm
